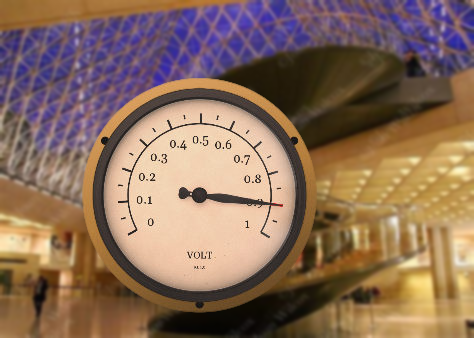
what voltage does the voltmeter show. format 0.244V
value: 0.9V
